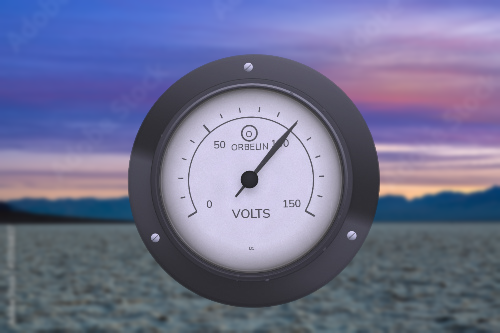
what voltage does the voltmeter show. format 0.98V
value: 100V
